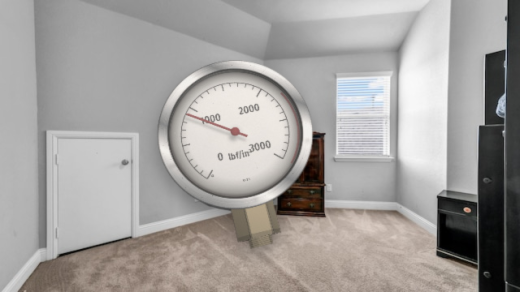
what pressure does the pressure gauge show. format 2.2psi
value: 900psi
